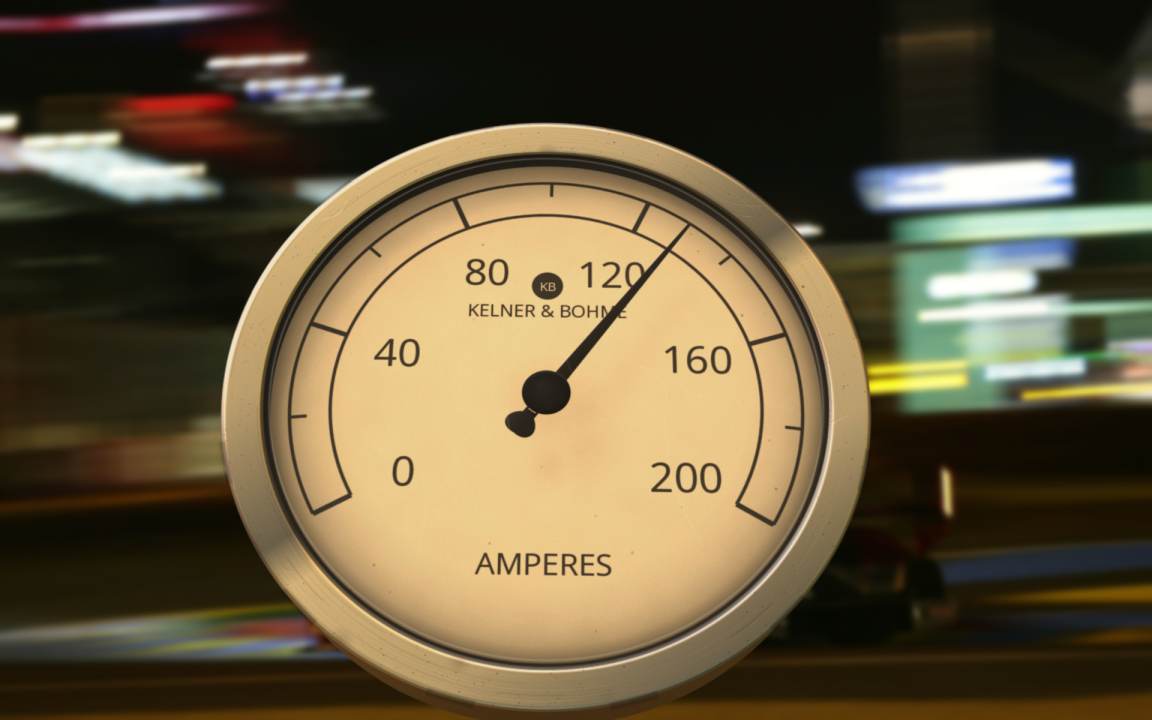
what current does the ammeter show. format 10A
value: 130A
